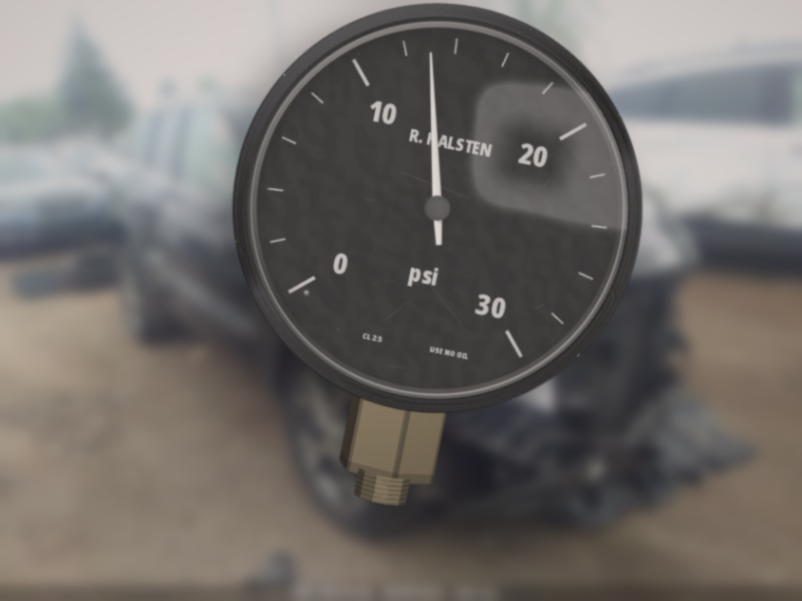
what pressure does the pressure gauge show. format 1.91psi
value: 13psi
